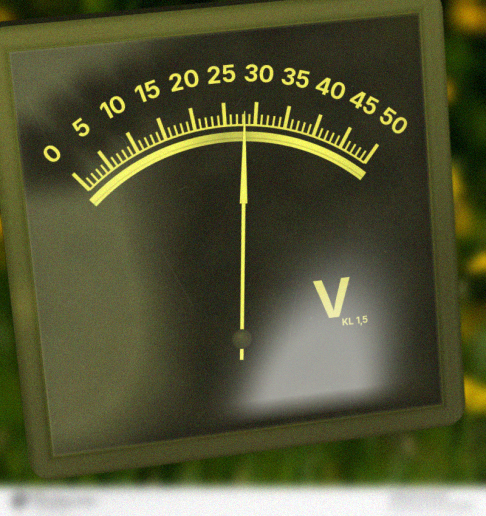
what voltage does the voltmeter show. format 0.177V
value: 28V
